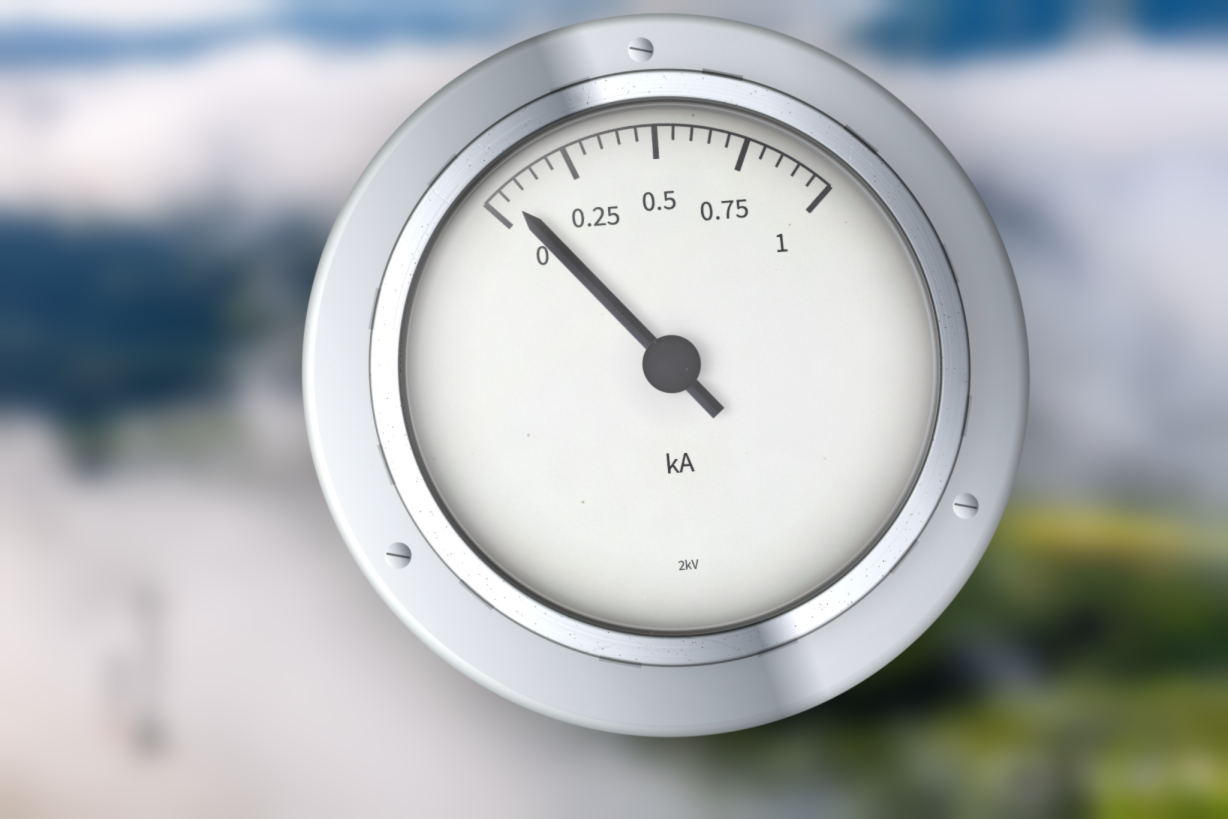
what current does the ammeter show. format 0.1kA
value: 0.05kA
